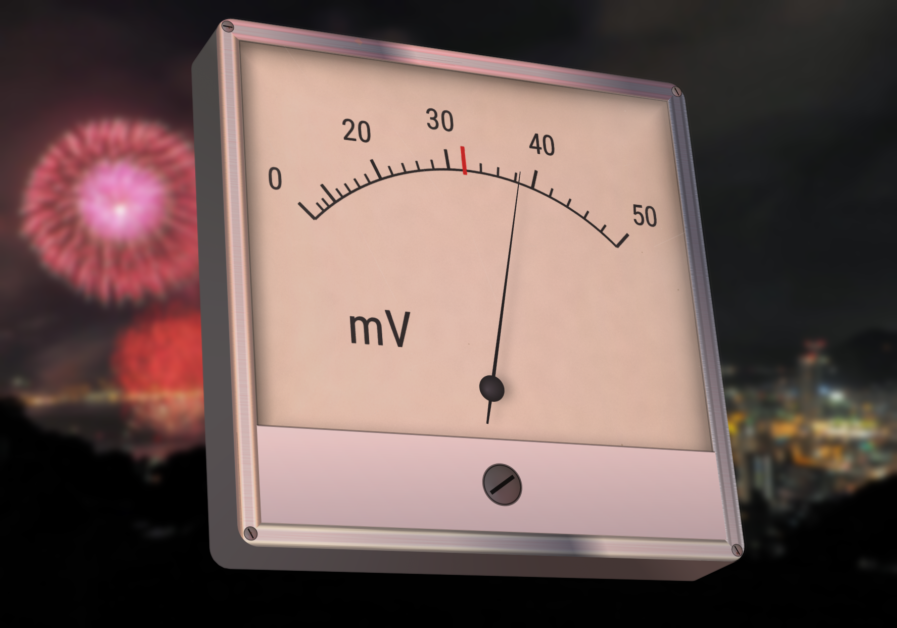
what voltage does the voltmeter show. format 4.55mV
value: 38mV
